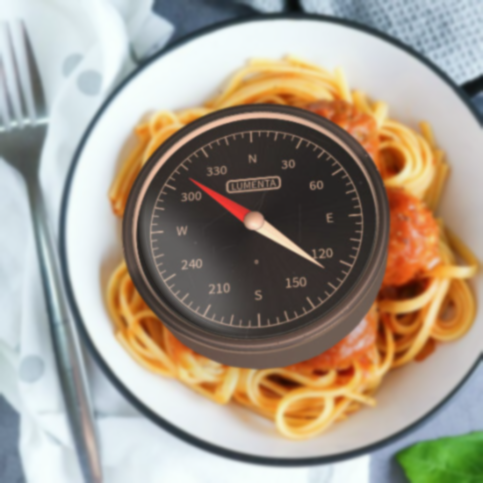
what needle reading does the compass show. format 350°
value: 310°
